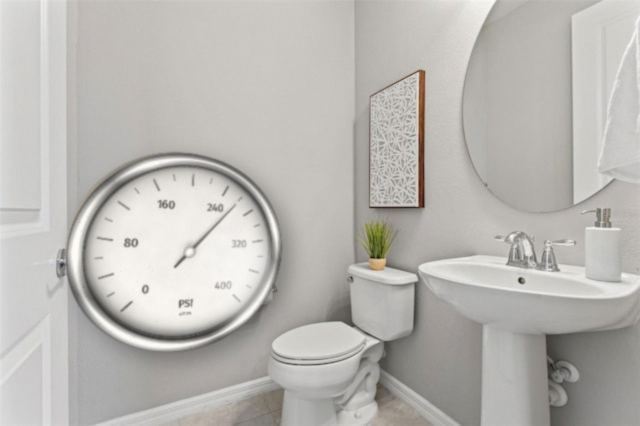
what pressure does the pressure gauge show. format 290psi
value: 260psi
